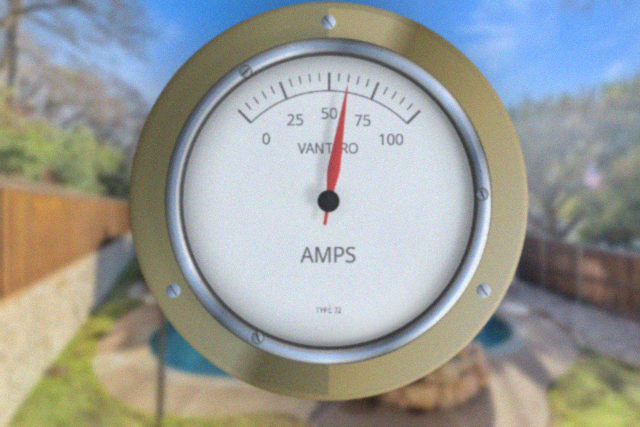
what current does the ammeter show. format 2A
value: 60A
